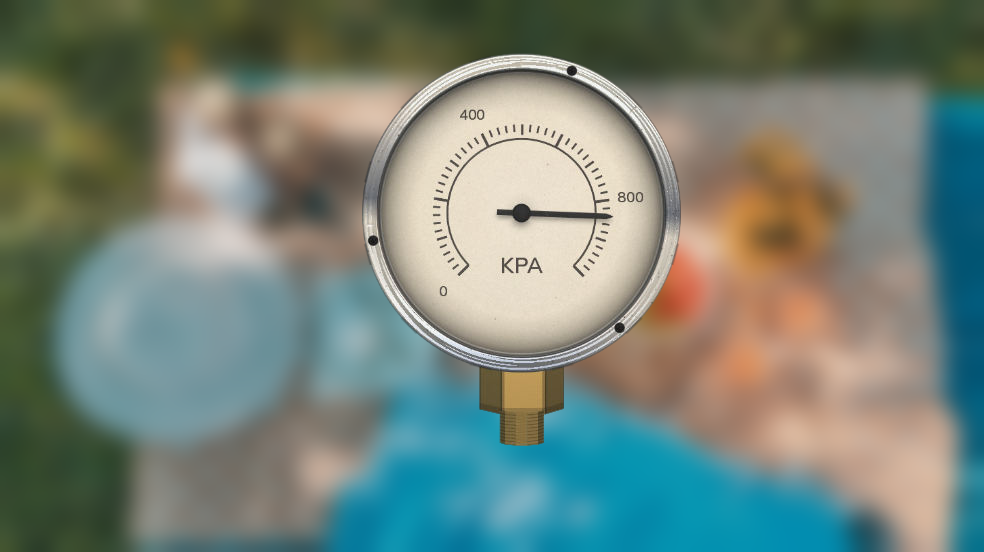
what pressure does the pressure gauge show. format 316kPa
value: 840kPa
